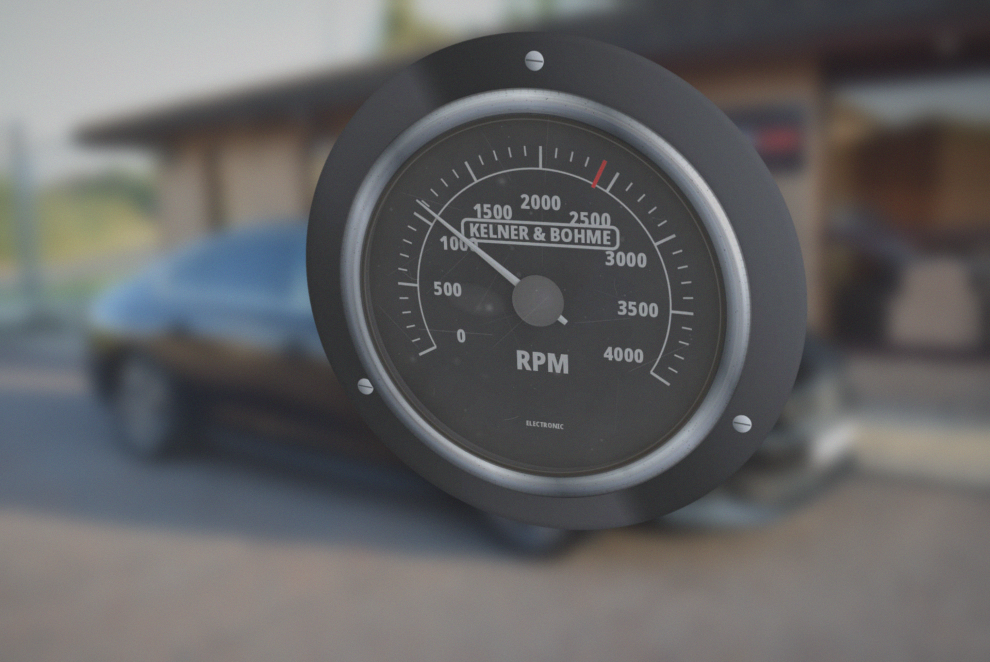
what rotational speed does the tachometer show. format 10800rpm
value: 1100rpm
